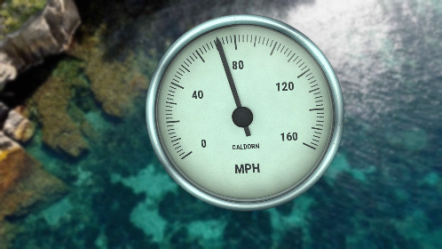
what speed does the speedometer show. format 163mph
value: 72mph
